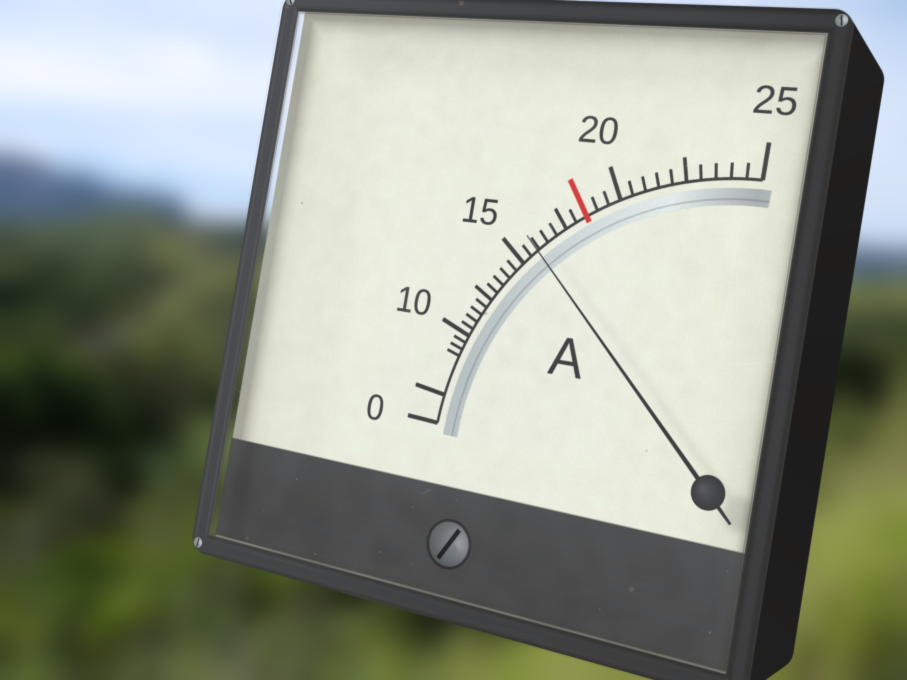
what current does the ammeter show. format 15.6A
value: 16A
